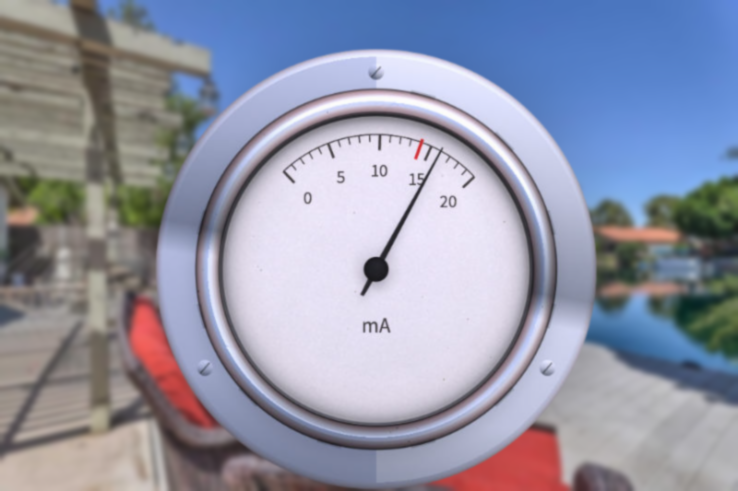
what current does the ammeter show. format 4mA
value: 16mA
